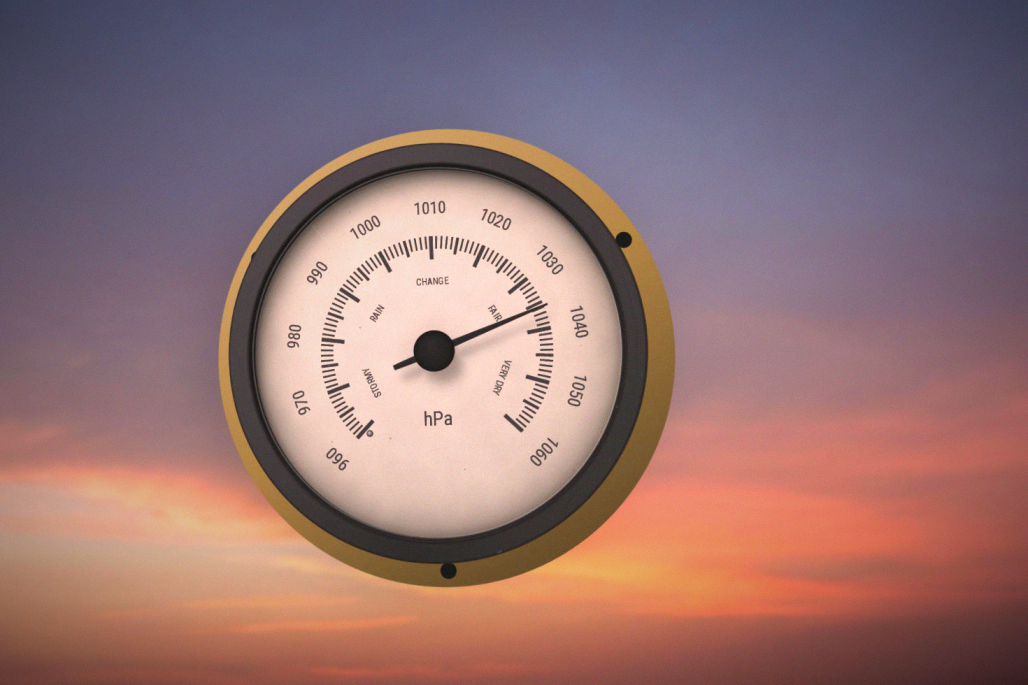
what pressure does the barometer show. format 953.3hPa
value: 1036hPa
